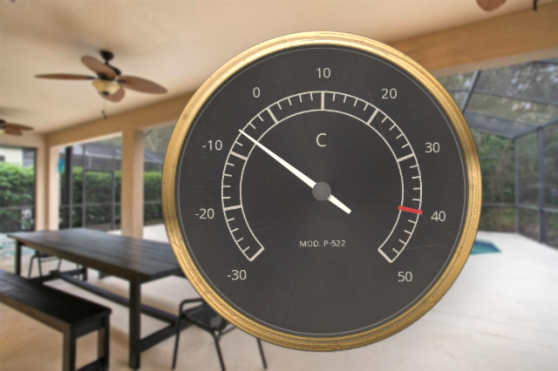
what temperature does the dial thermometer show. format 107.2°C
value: -6°C
